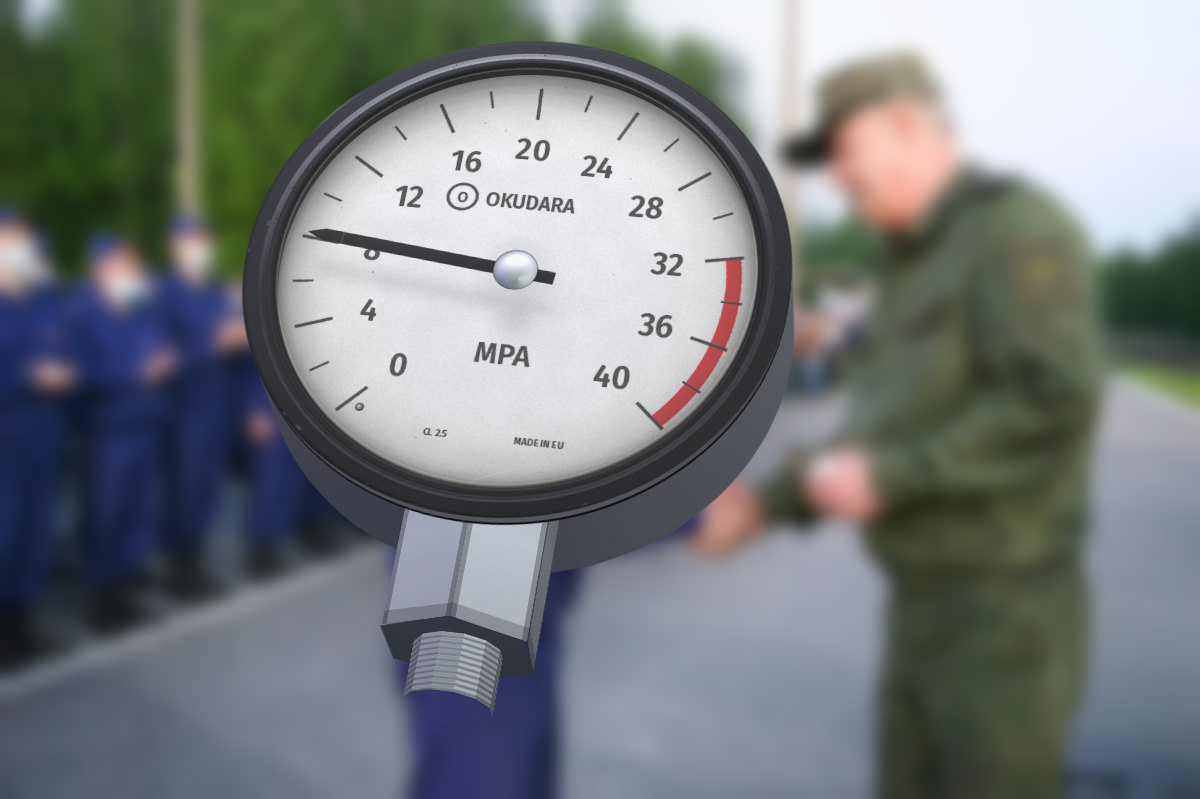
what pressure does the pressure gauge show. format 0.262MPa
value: 8MPa
